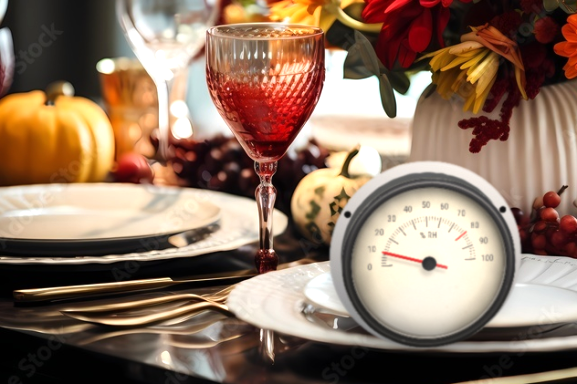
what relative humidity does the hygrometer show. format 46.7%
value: 10%
